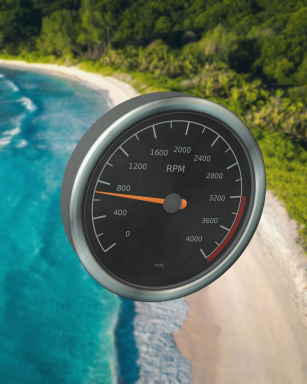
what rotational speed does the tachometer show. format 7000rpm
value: 700rpm
